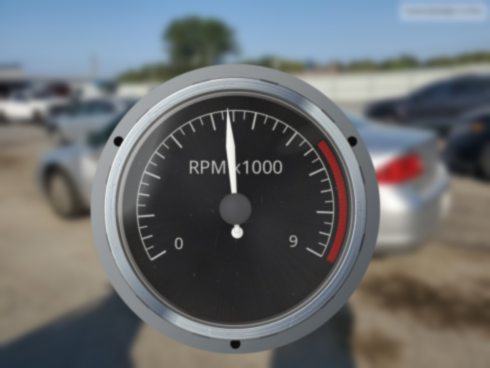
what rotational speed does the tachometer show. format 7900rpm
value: 4375rpm
